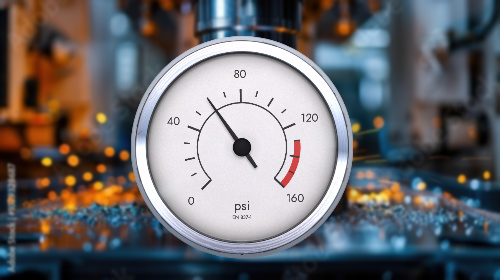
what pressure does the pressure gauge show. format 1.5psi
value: 60psi
